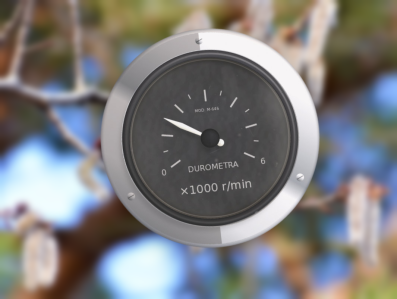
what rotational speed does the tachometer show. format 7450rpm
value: 1500rpm
